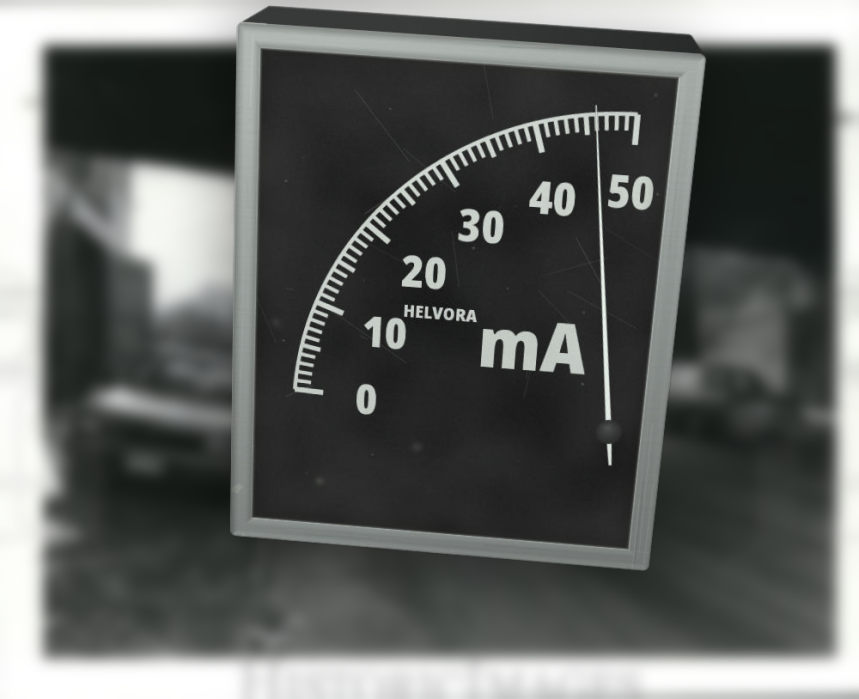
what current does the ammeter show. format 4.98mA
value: 46mA
